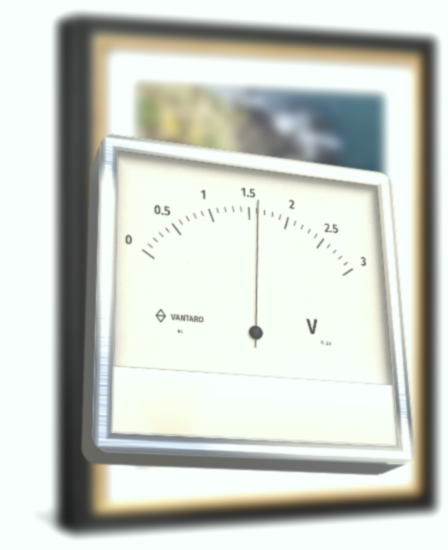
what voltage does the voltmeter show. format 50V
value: 1.6V
